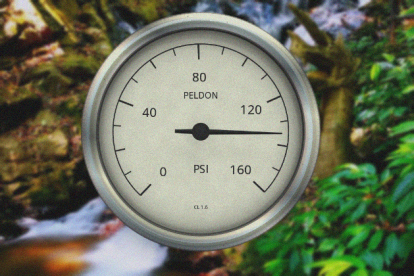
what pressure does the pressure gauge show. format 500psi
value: 135psi
